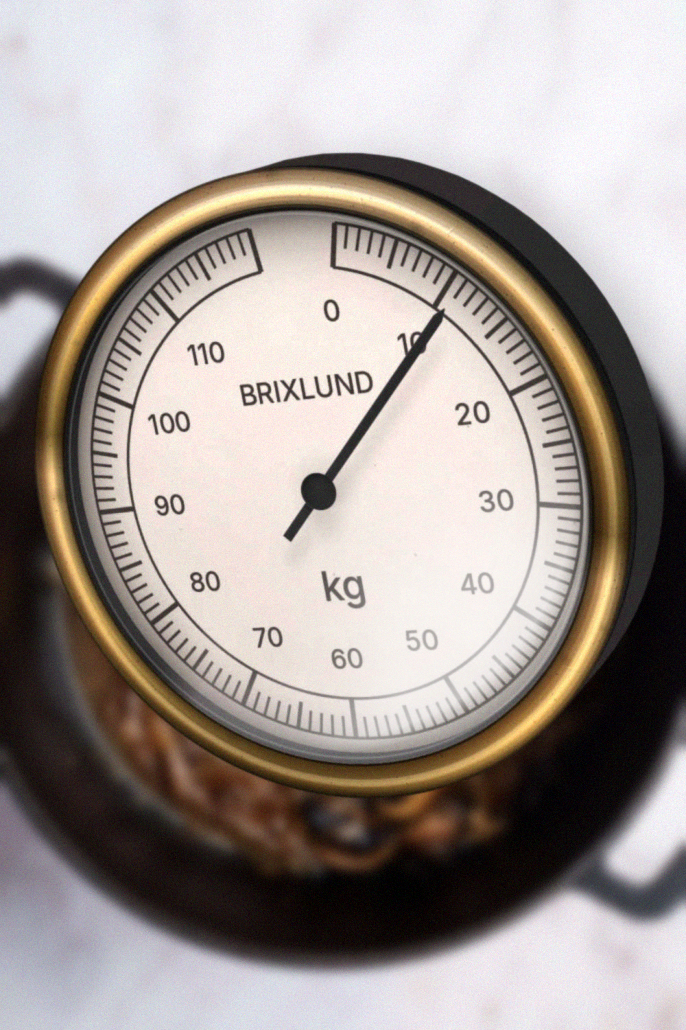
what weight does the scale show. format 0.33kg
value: 11kg
